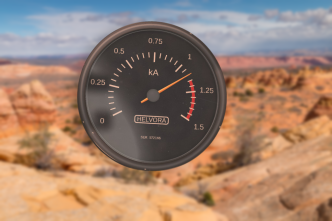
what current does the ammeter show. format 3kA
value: 1.1kA
